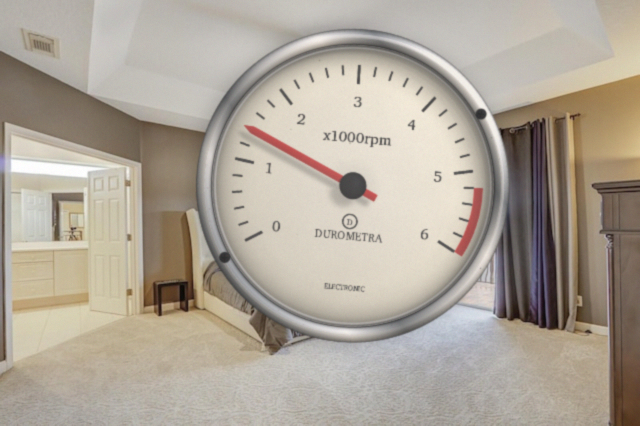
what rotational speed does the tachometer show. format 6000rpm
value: 1400rpm
